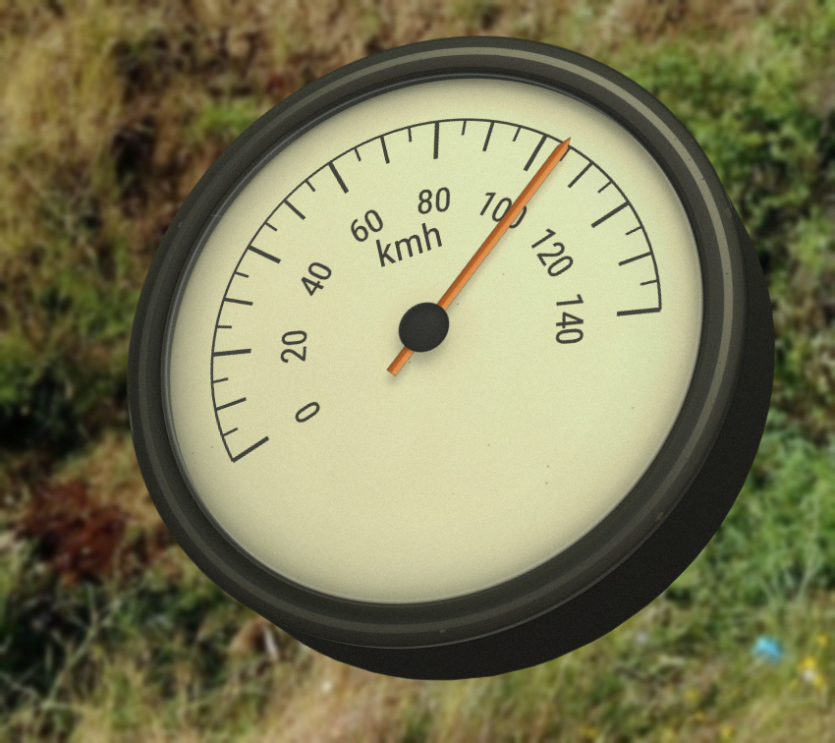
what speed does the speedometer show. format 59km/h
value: 105km/h
